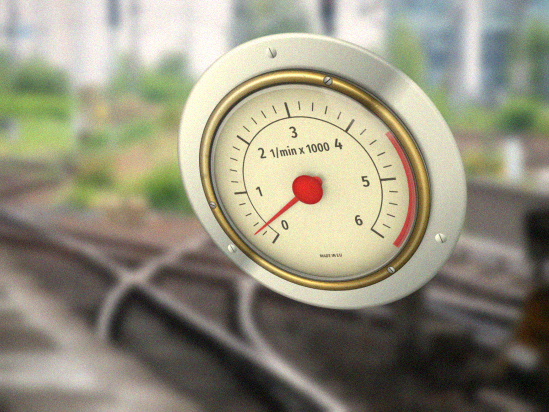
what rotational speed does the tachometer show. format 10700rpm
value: 300rpm
